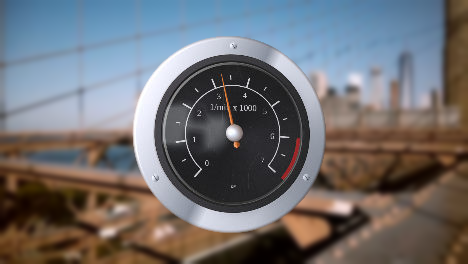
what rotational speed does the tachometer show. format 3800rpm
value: 3250rpm
